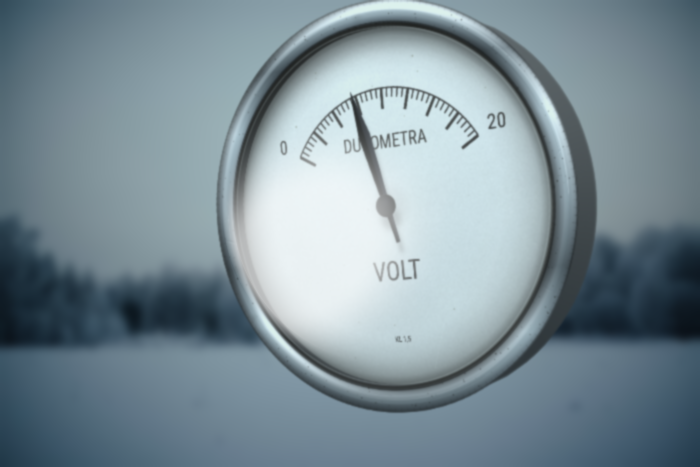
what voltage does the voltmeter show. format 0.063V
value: 7.5V
